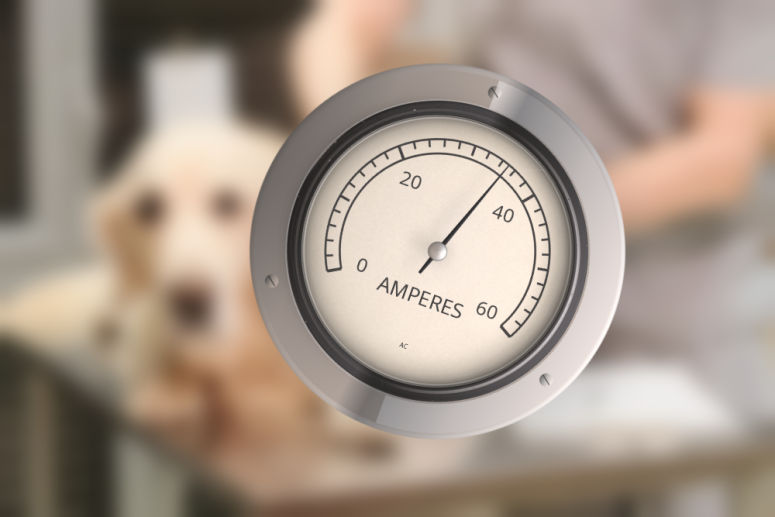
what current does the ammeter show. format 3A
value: 35A
